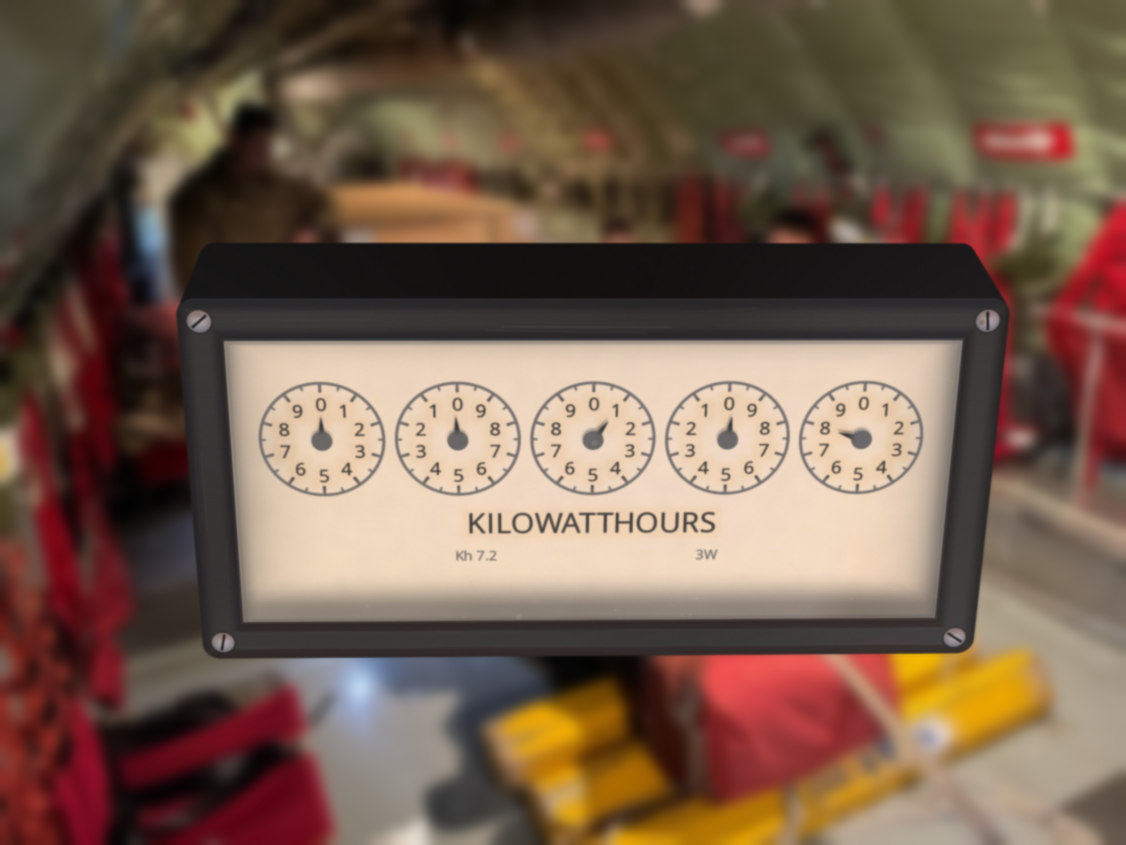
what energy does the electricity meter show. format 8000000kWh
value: 98kWh
